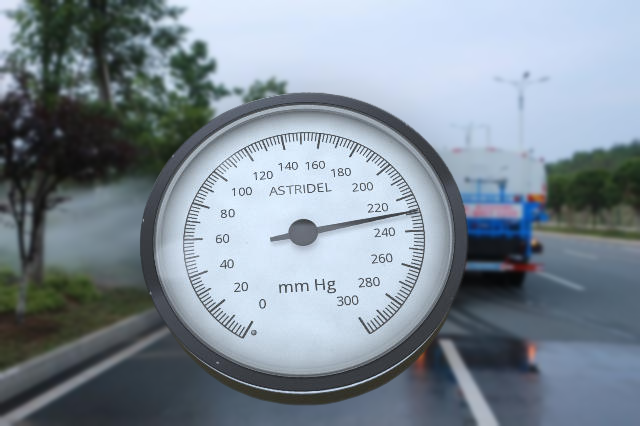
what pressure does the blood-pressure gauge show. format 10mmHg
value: 230mmHg
